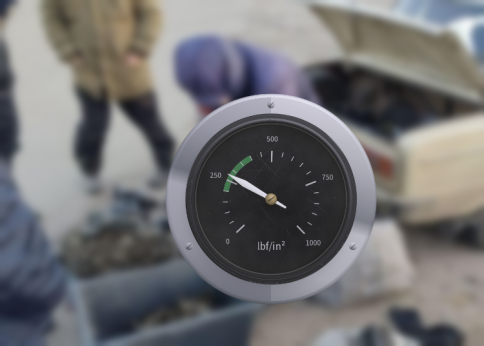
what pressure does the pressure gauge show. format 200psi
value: 275psi
